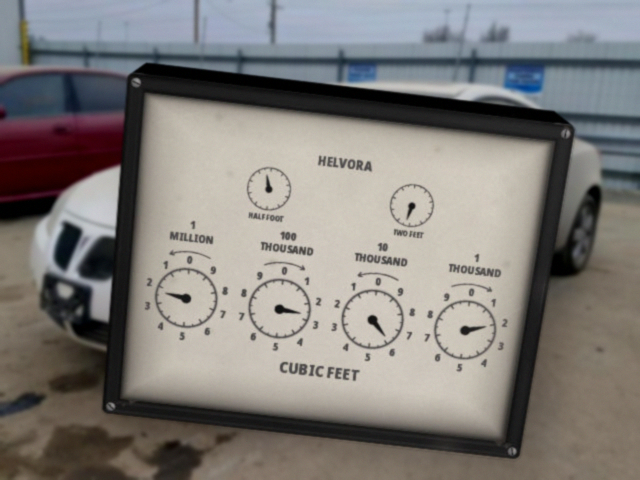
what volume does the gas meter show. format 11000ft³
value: 226200ft³
